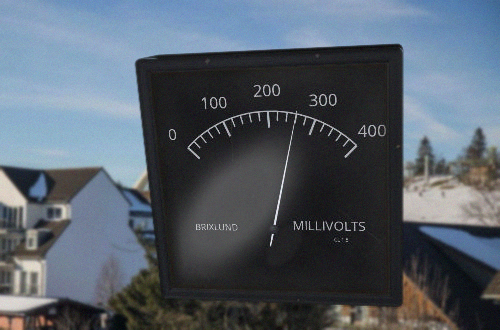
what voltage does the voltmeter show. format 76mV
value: 260mV
